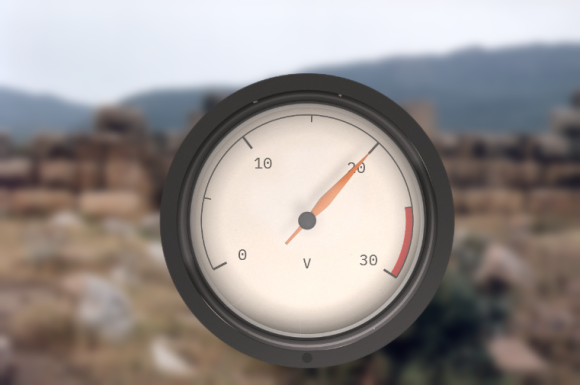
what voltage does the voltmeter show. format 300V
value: 20V
